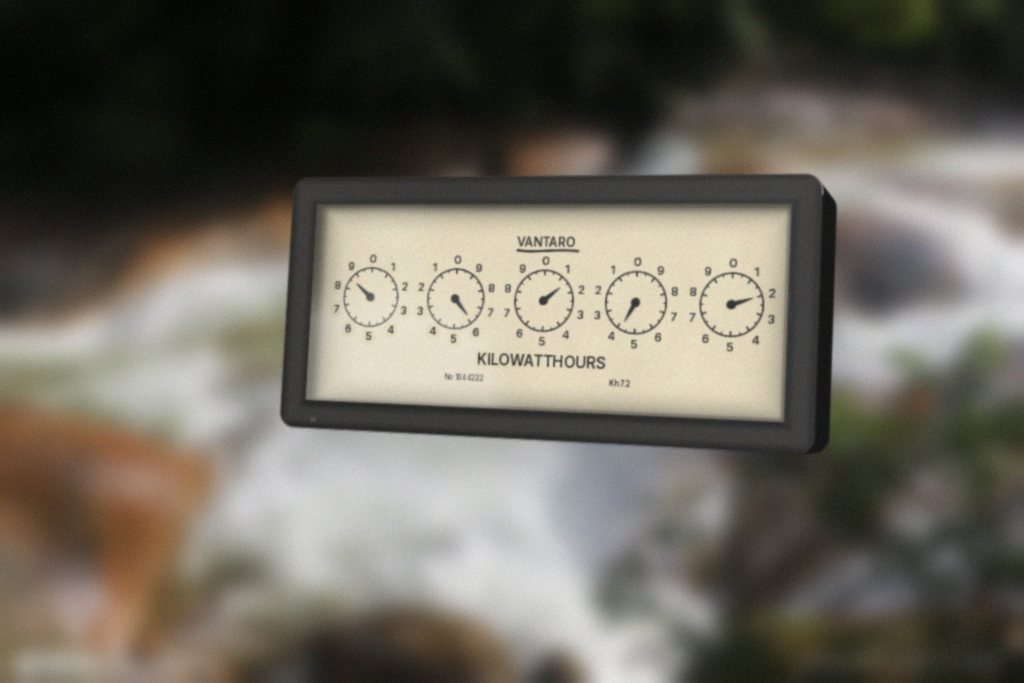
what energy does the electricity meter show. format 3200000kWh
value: 86142kWh
